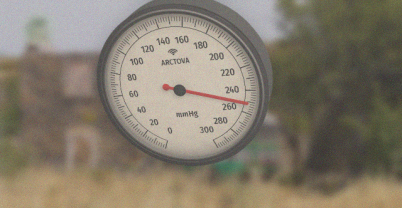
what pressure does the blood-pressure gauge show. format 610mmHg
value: 250mmHg
